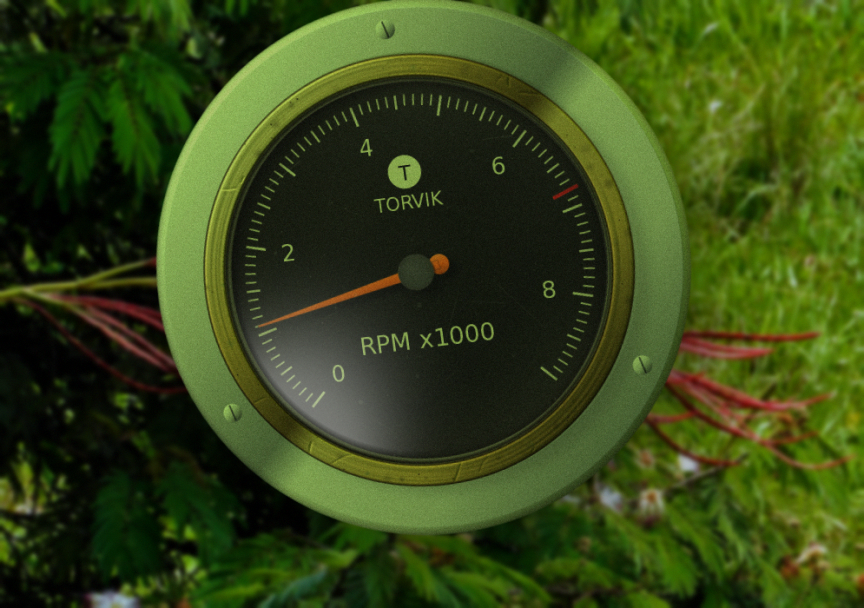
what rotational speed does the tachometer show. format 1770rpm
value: 1100rpm
